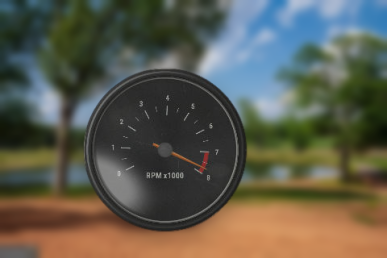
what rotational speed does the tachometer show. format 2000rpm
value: 7750rpm
